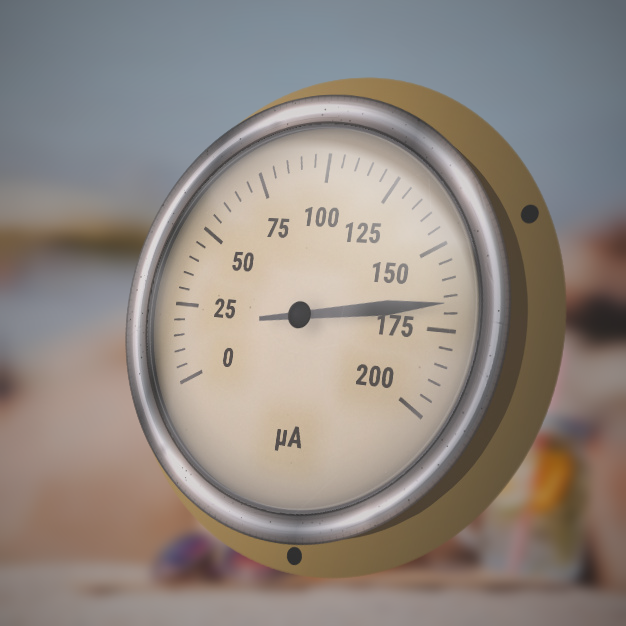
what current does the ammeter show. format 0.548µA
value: 167.5µA
